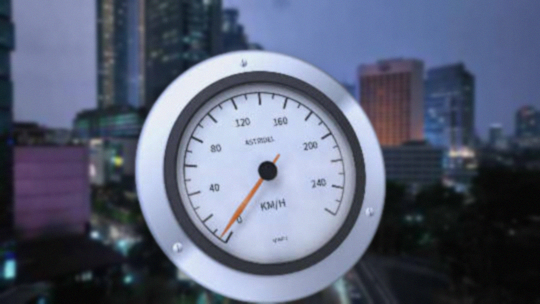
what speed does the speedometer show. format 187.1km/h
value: 5km/h
